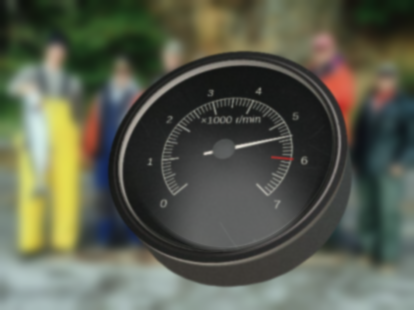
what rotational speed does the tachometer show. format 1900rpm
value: 5500rpm
